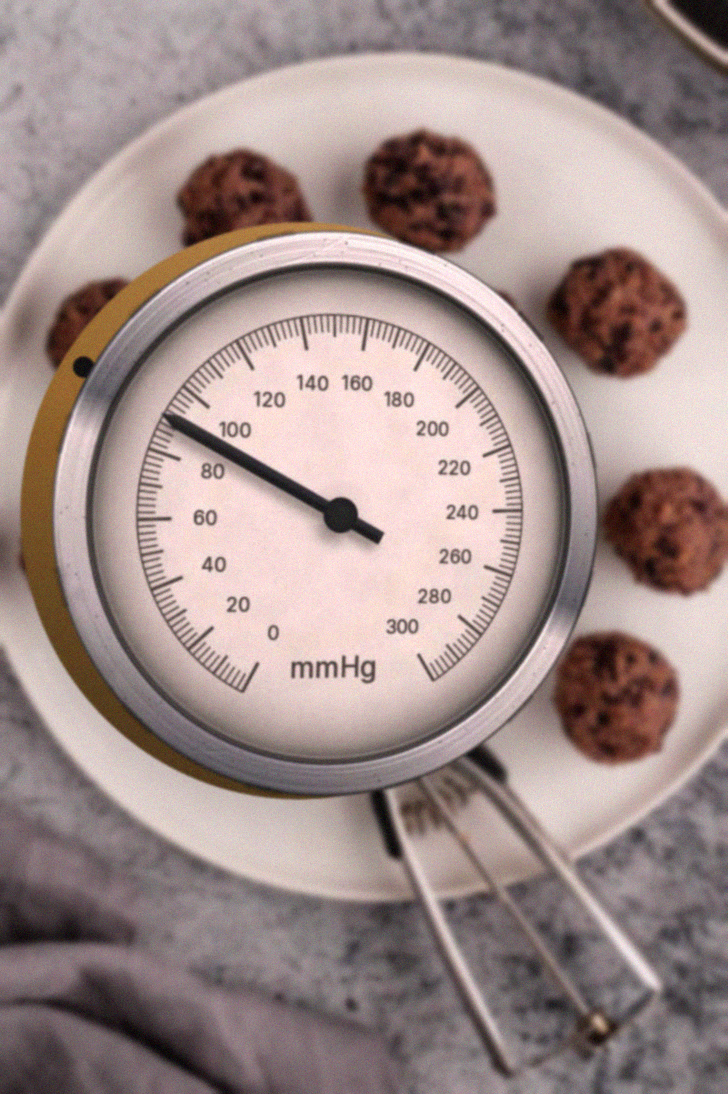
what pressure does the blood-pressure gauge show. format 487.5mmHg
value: 90mmHg
